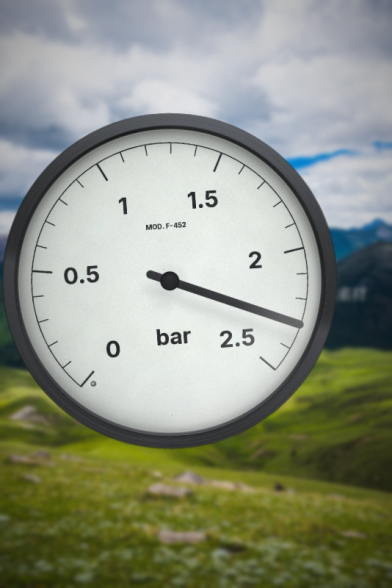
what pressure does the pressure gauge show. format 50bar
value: 2.3bar
